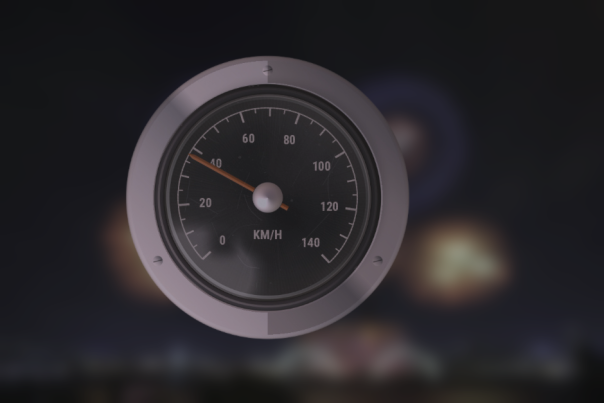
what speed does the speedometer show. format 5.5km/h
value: 37.5km/h
